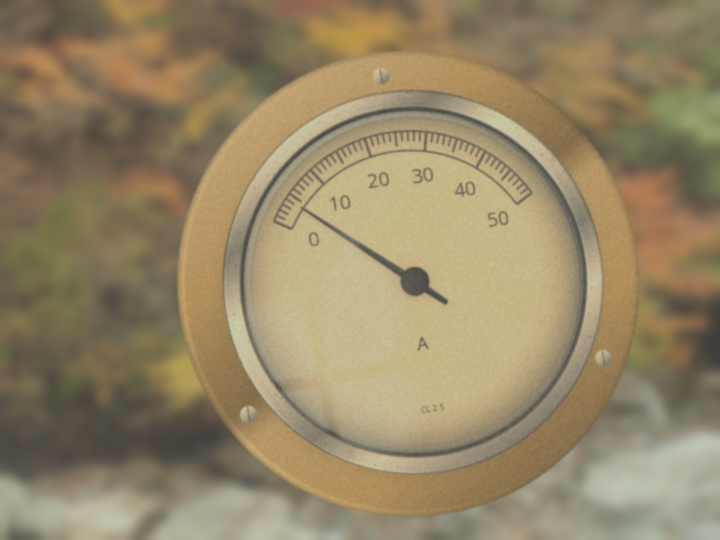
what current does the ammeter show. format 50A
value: 4A
